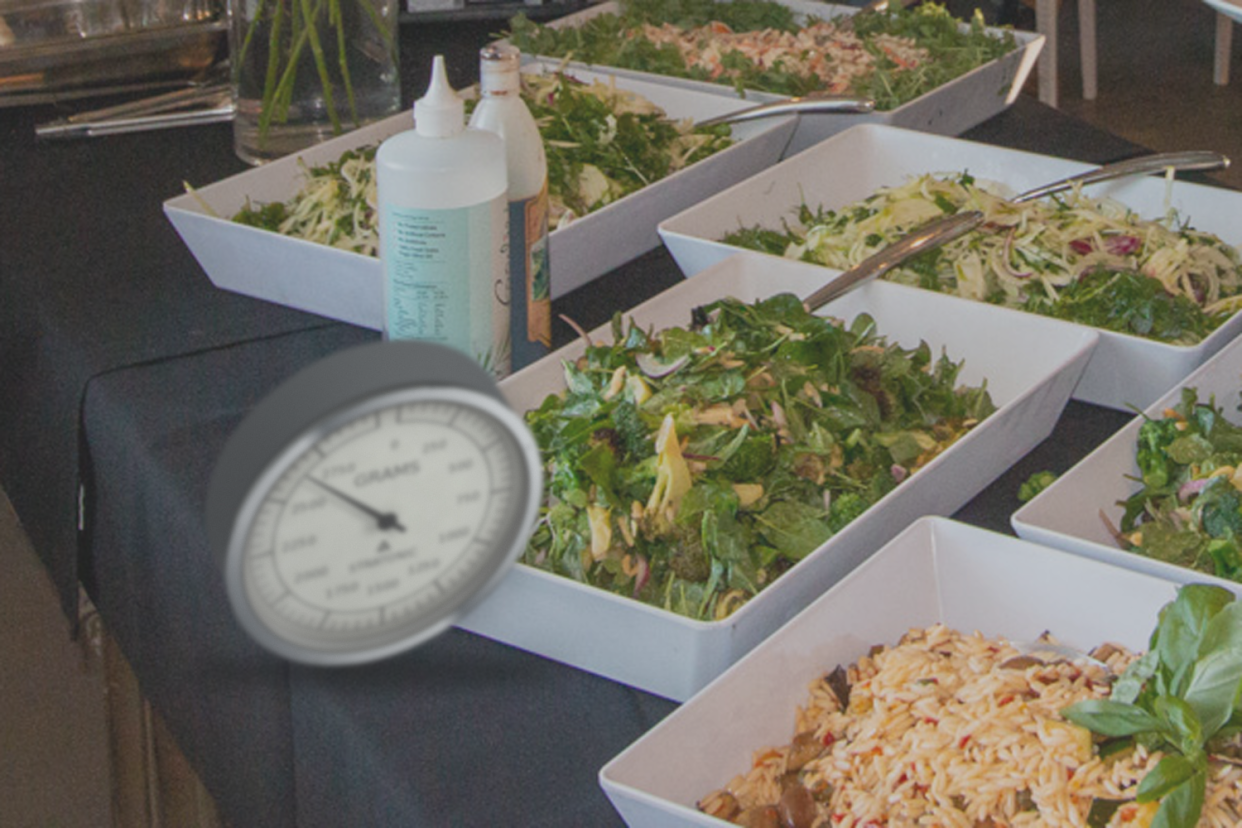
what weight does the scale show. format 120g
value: 2650g
